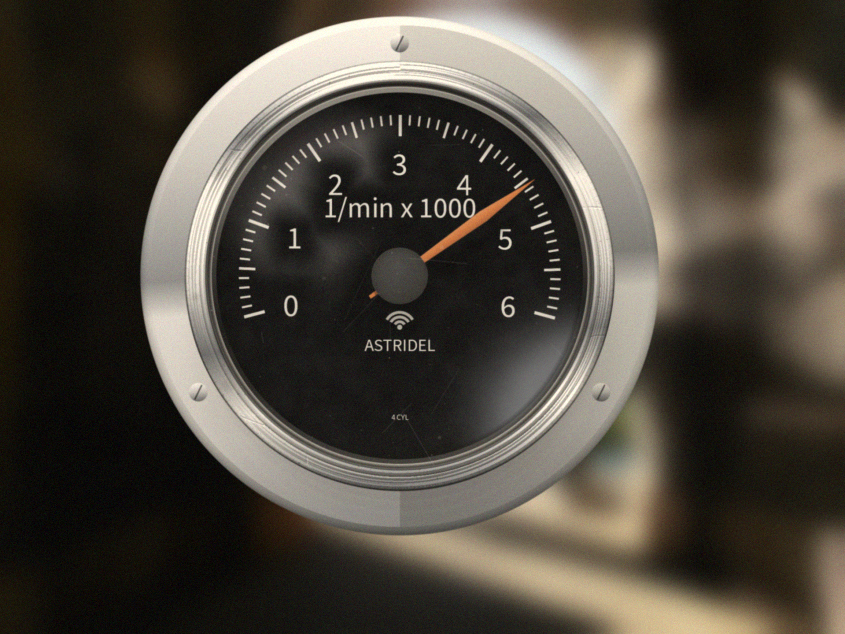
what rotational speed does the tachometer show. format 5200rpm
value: 4550rpm
